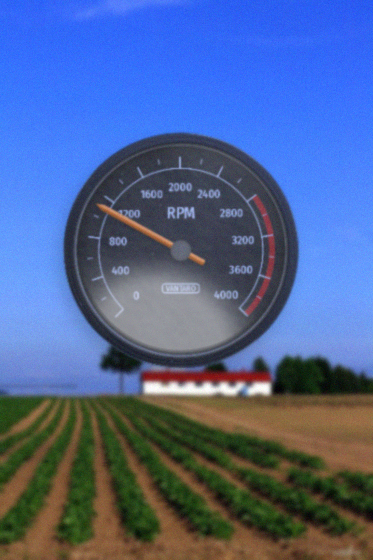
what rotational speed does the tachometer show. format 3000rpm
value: 1100rpm
